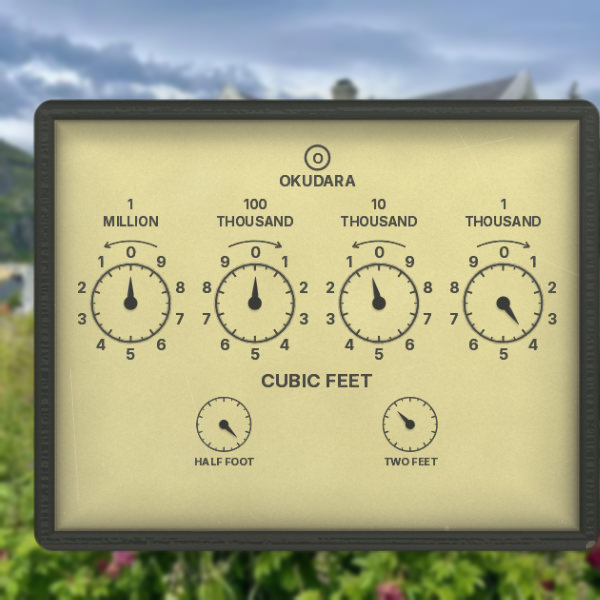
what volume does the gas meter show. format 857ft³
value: 400ft³
